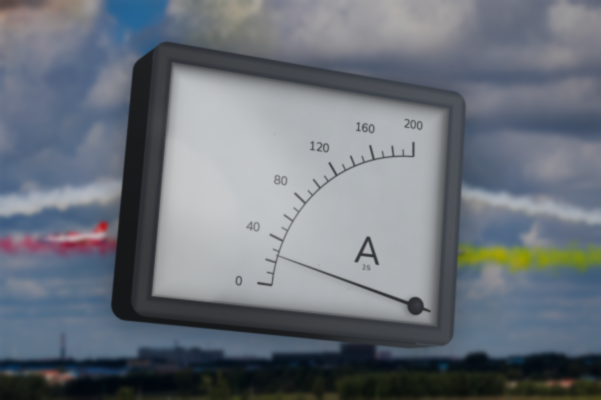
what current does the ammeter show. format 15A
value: 25A
